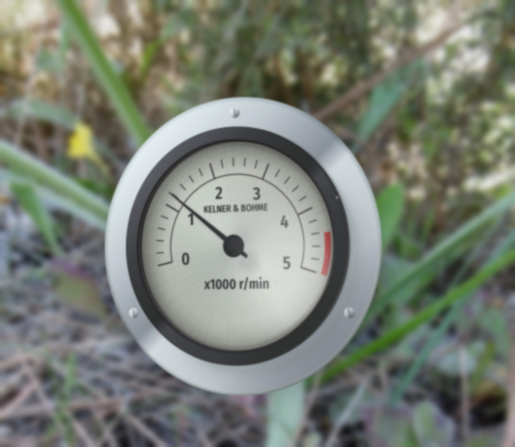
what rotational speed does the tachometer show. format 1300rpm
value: 1200rpm
